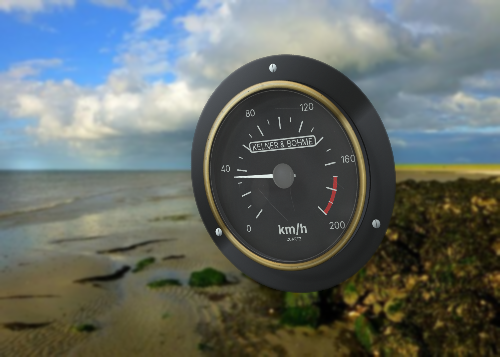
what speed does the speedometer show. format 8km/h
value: 35km/h
